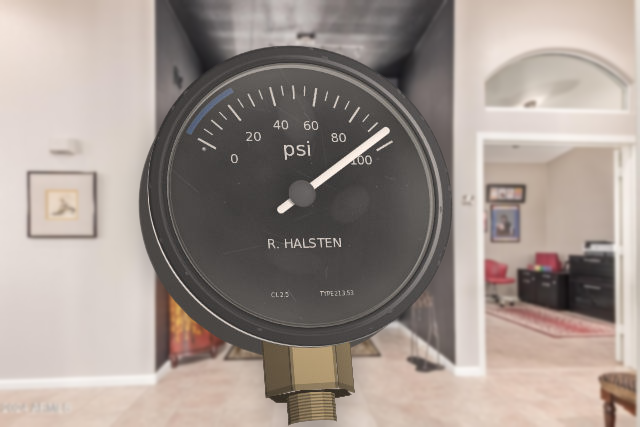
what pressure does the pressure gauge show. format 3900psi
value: 95psi
